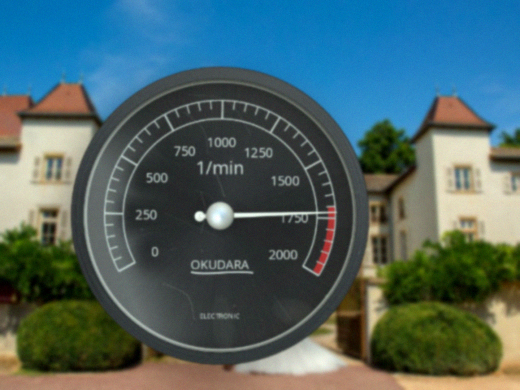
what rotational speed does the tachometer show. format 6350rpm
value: 1725rpm
